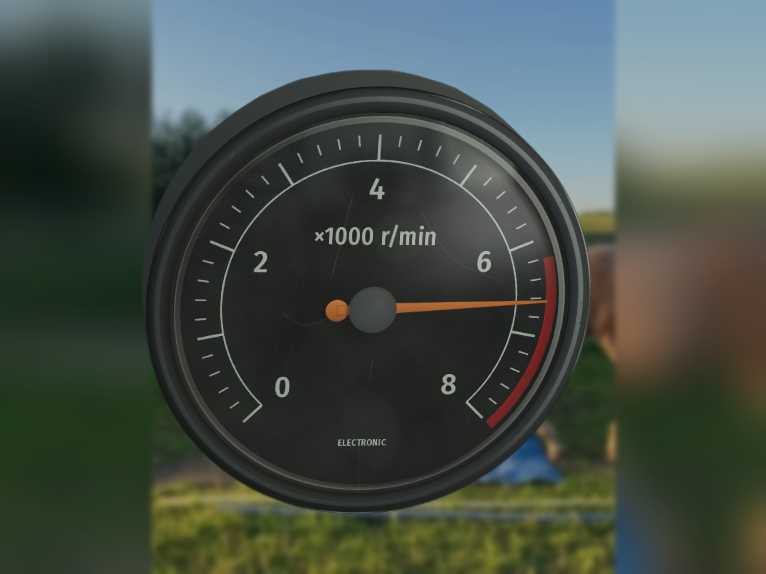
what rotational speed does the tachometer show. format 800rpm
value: 6600rpm
